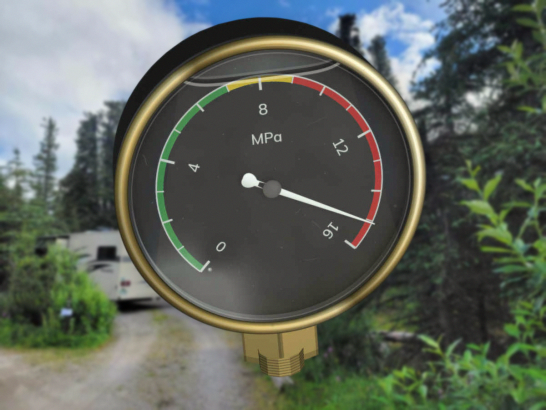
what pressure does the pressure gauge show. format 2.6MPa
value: 15MPa
